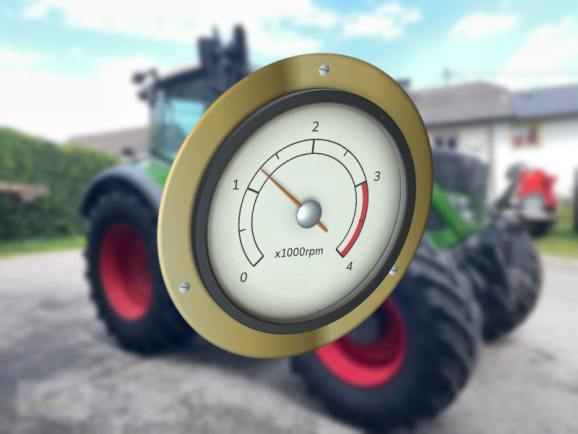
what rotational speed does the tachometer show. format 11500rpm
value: 1250rpm
